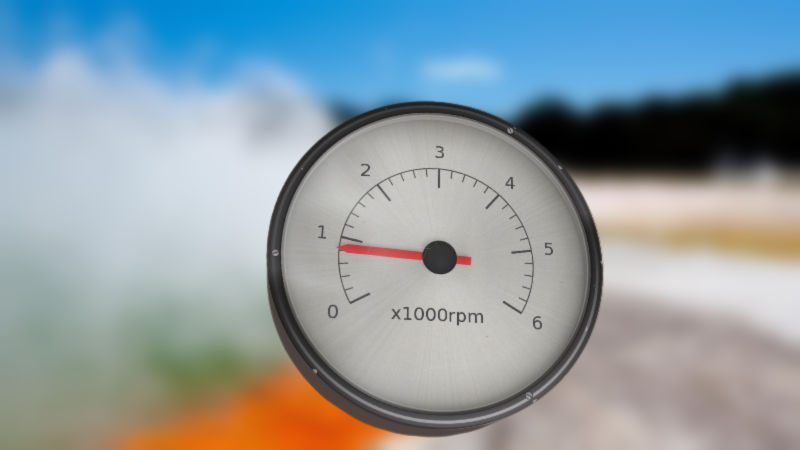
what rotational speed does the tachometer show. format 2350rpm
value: 800rpm
